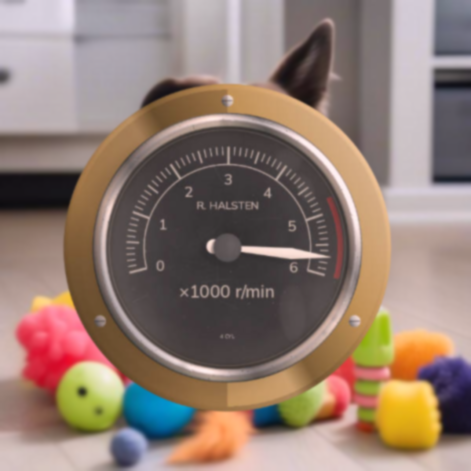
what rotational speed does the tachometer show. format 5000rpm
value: 5700rpm
